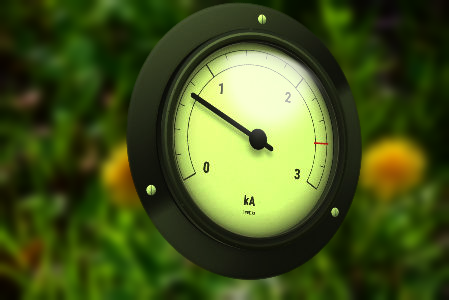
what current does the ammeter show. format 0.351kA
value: 0.7kA
